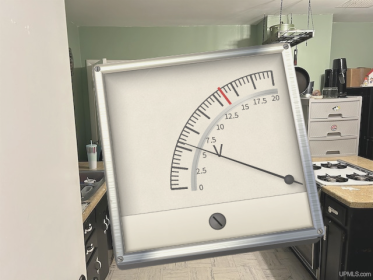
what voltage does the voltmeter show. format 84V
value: 5.5V
